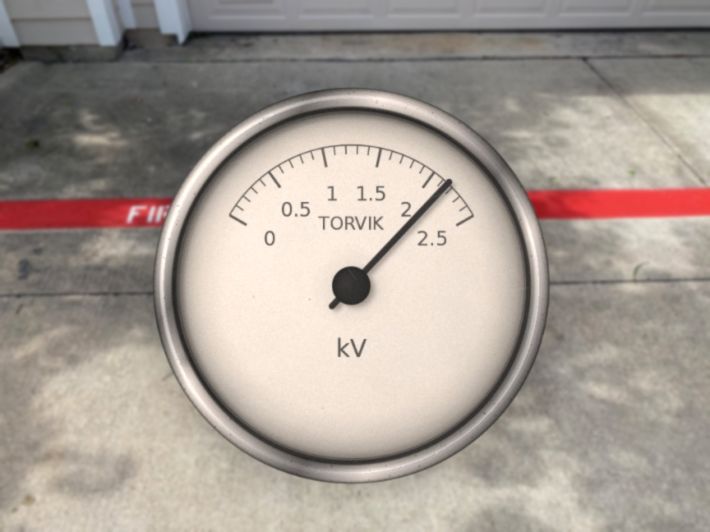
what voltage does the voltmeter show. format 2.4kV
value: 2.15kV
